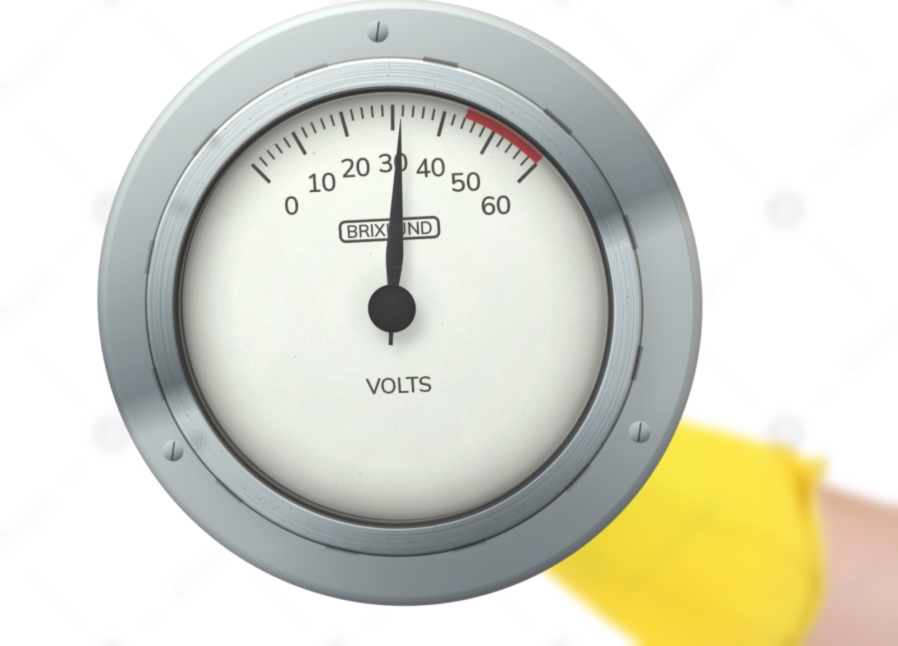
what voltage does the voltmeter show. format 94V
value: 32V
